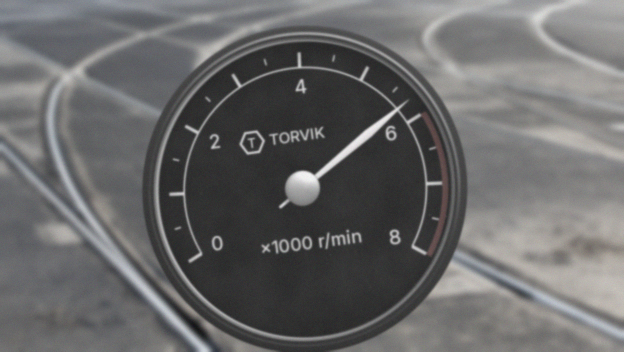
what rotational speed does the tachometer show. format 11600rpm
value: 5750rpm
